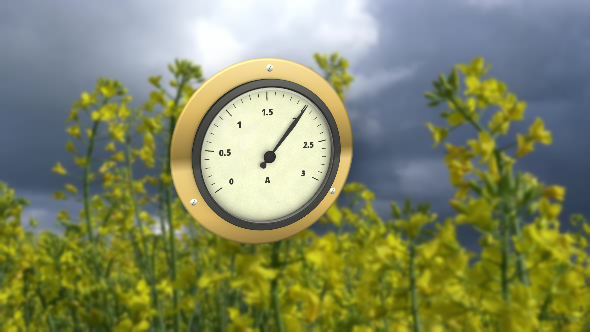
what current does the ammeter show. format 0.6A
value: 2A
